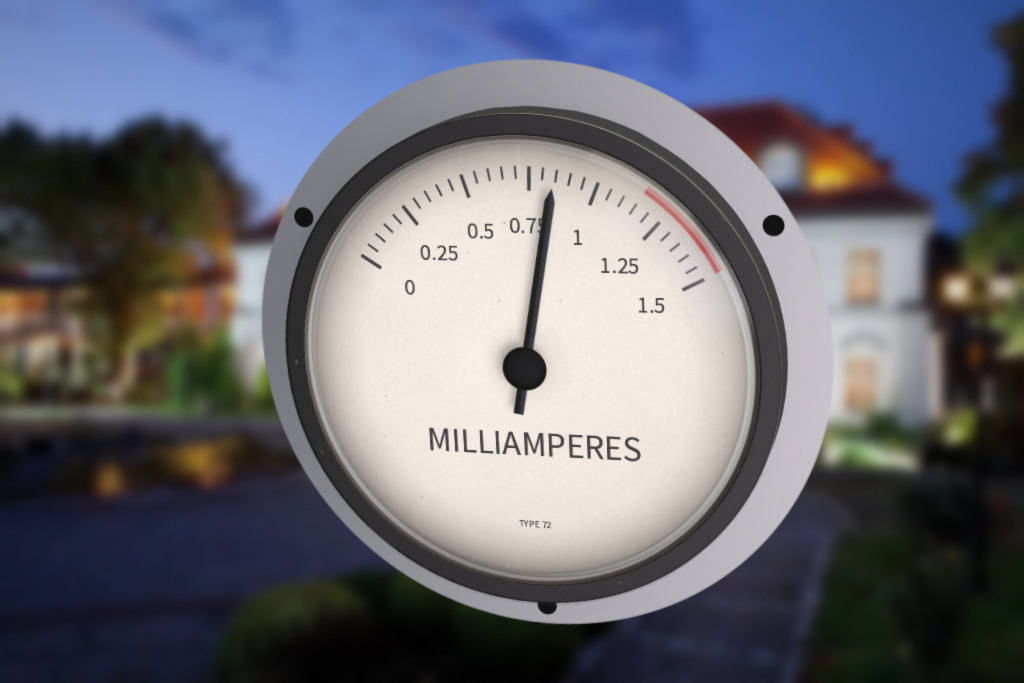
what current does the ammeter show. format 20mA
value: 0.85mA
